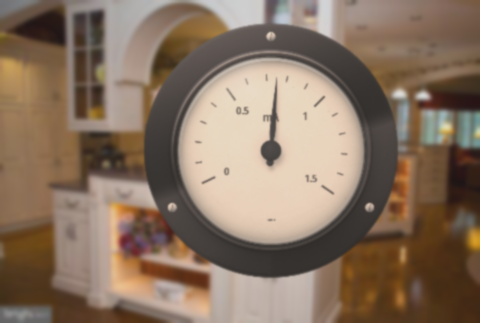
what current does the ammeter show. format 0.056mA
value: 0.75mA
